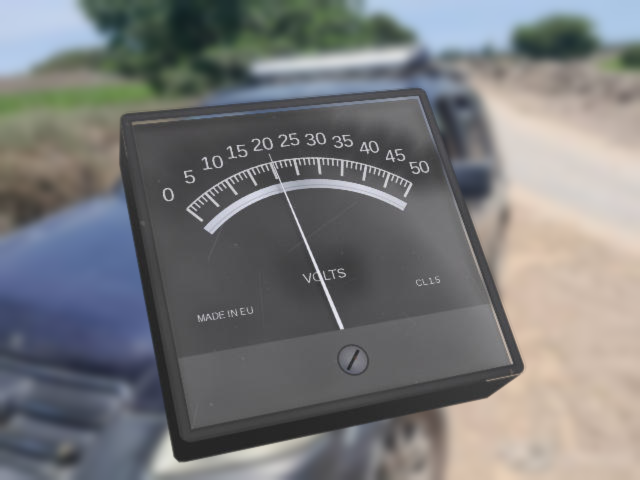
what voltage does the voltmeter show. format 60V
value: 20V
